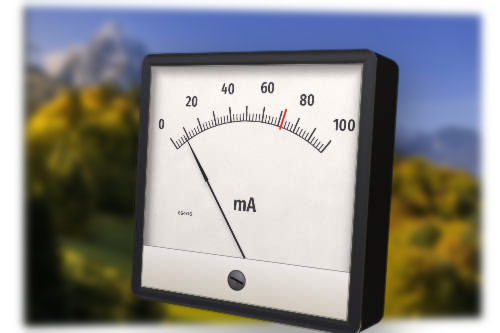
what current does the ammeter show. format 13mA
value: 10mA
